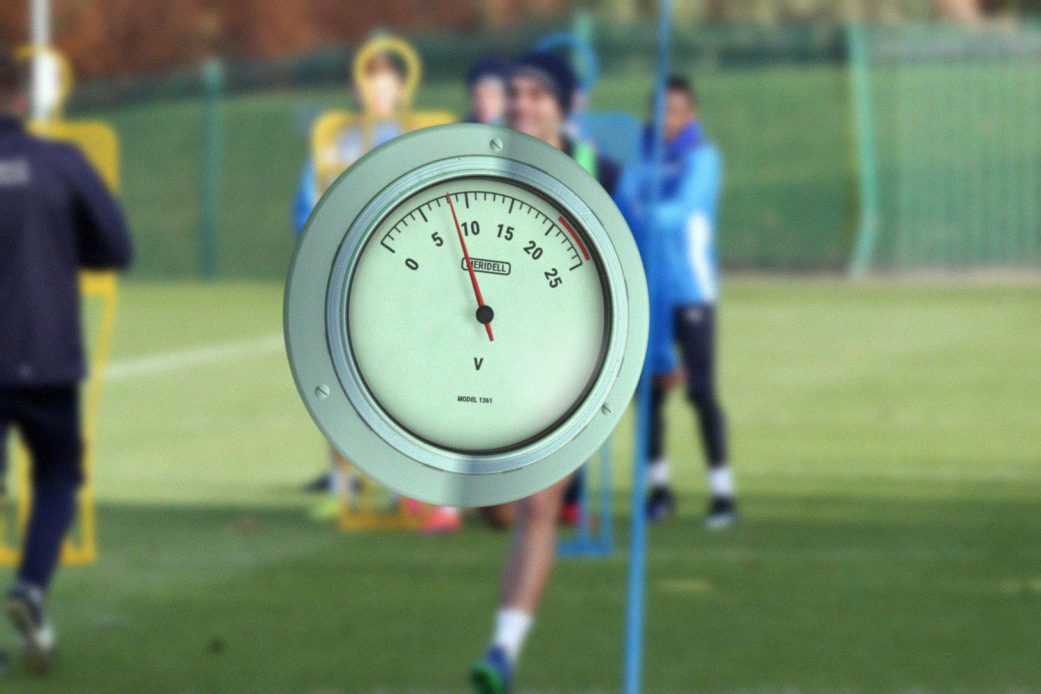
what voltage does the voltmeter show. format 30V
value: 8V
